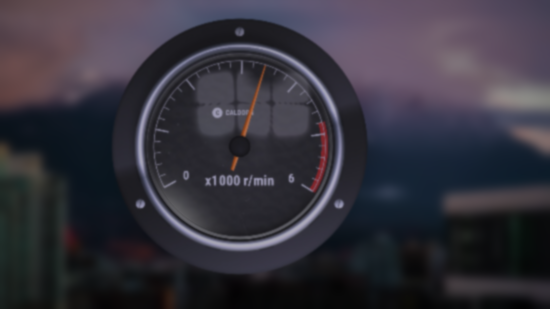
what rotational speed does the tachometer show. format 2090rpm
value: 3400rpm
